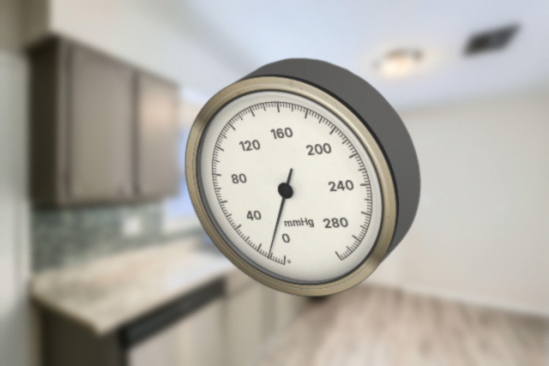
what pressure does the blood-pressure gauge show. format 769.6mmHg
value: 10mmHg
